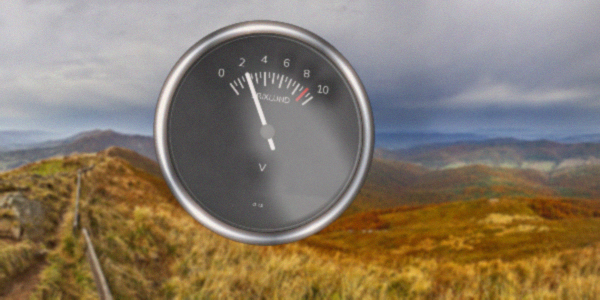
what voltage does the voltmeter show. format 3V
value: 2V
